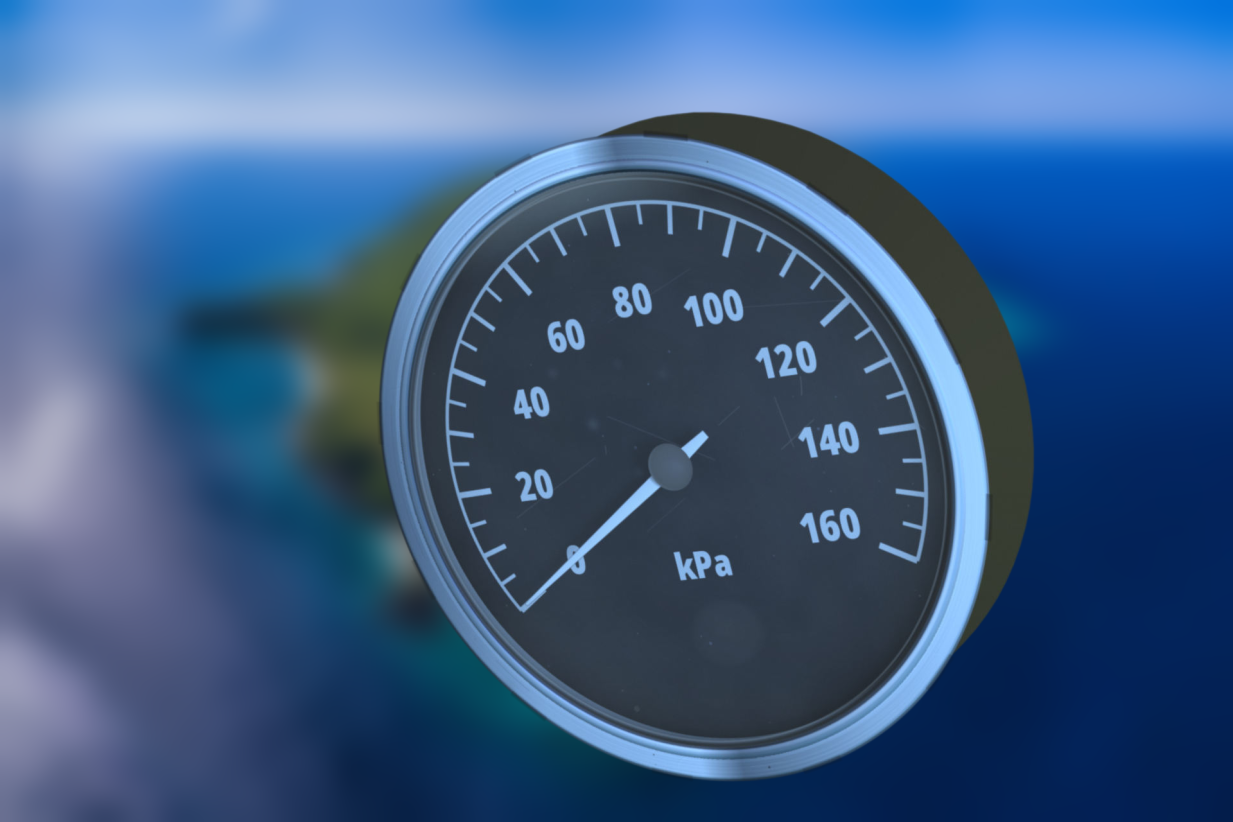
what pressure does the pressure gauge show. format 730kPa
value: 0kPa
